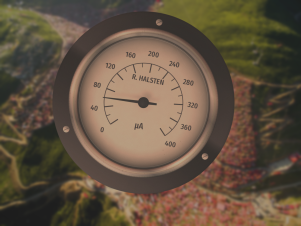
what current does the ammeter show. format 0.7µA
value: 60µA
